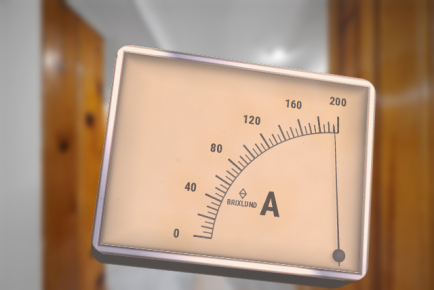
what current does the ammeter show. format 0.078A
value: 195A
